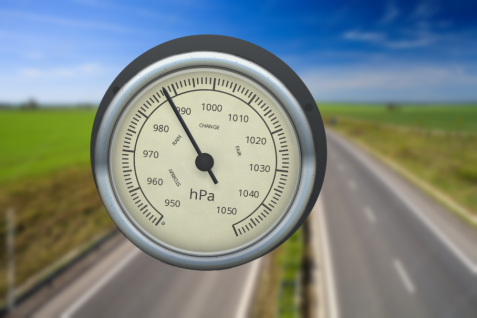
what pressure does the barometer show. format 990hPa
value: 988hPa
